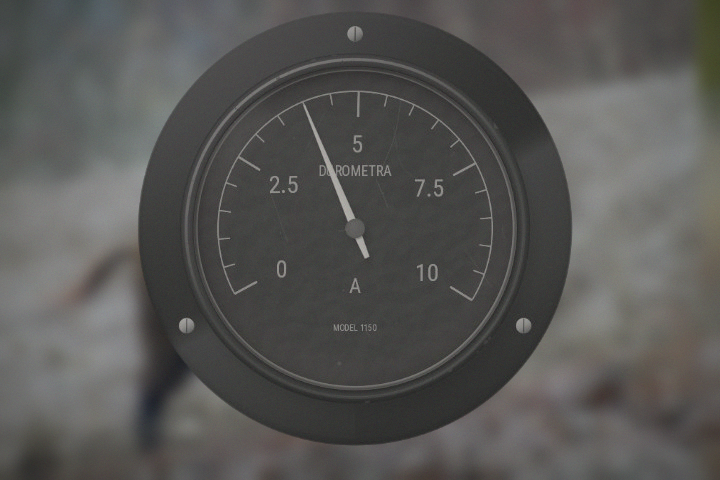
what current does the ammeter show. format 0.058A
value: 4A
